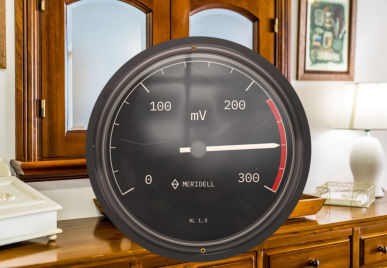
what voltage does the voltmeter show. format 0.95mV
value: 260mV
